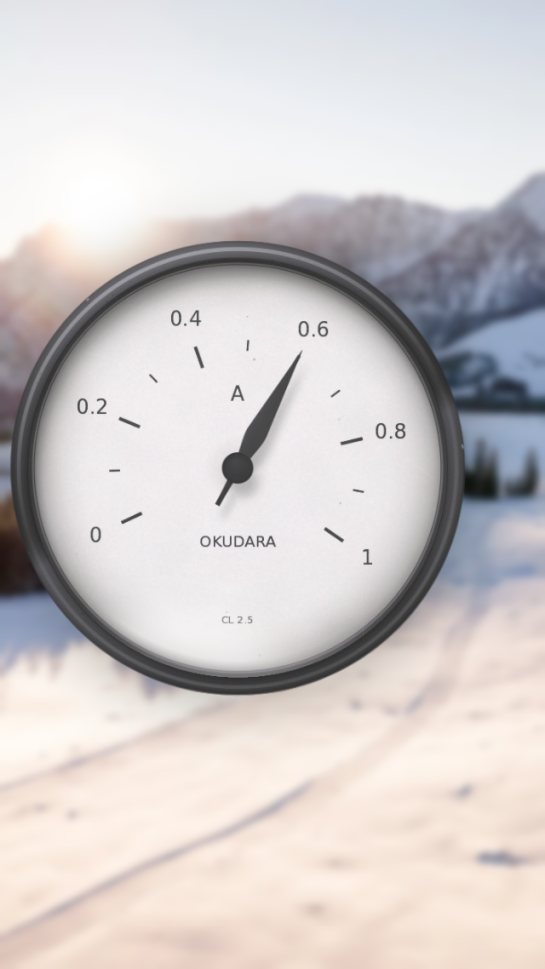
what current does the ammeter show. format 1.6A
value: 0.6A
